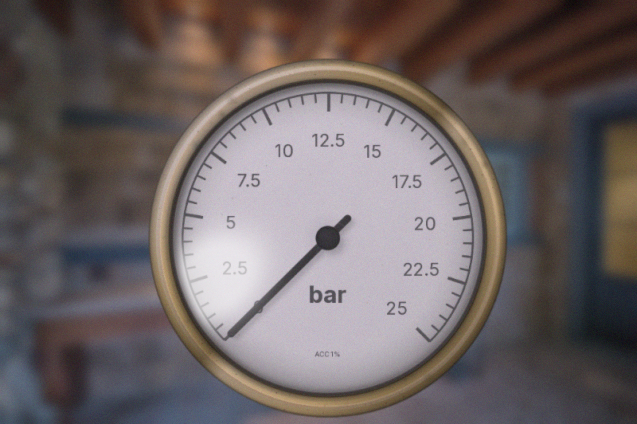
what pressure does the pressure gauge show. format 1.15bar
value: 0bar
